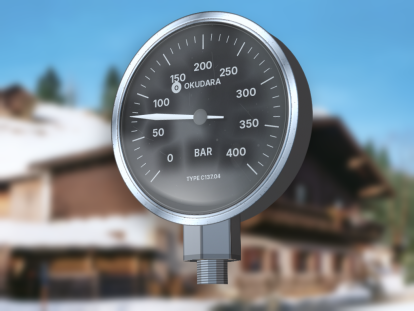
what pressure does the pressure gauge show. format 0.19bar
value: 75bar
